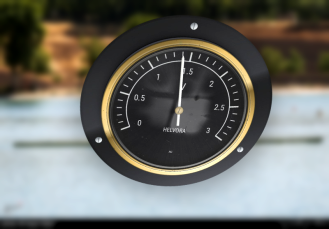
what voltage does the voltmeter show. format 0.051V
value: 1.4V
